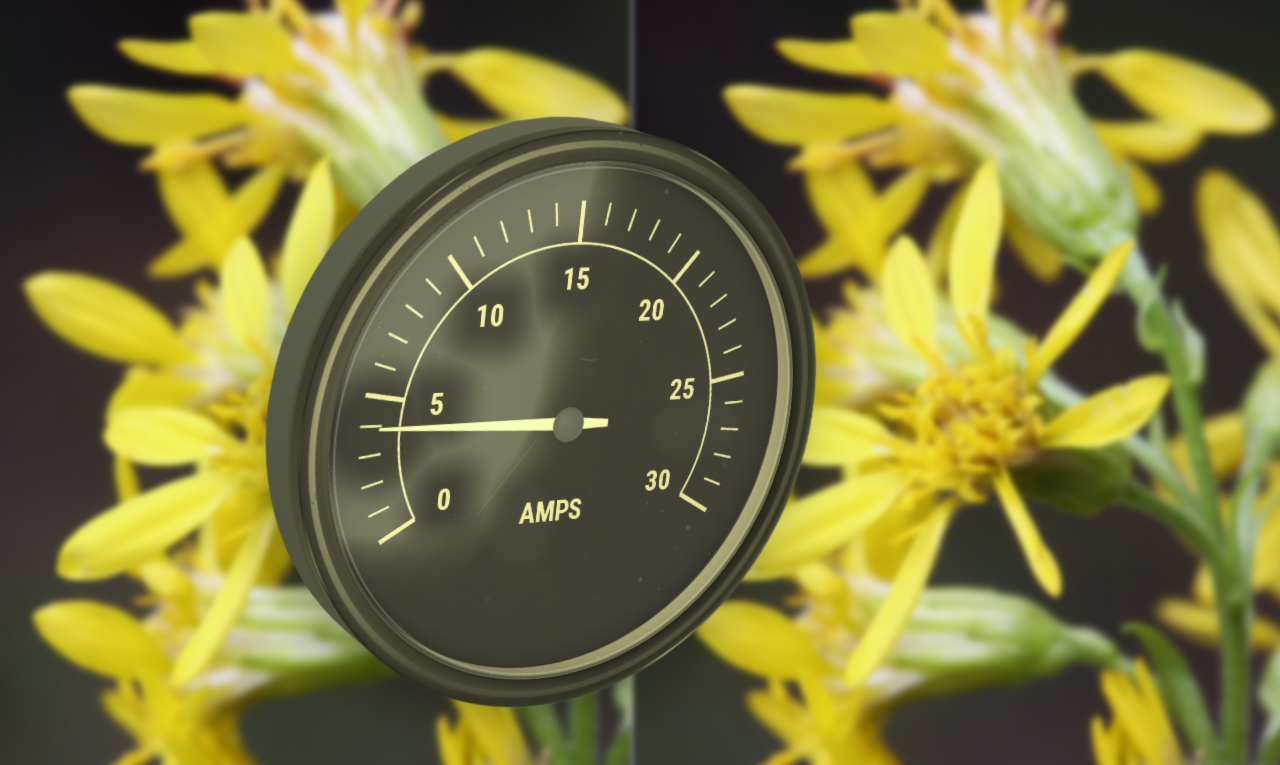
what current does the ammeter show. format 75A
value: 4A
